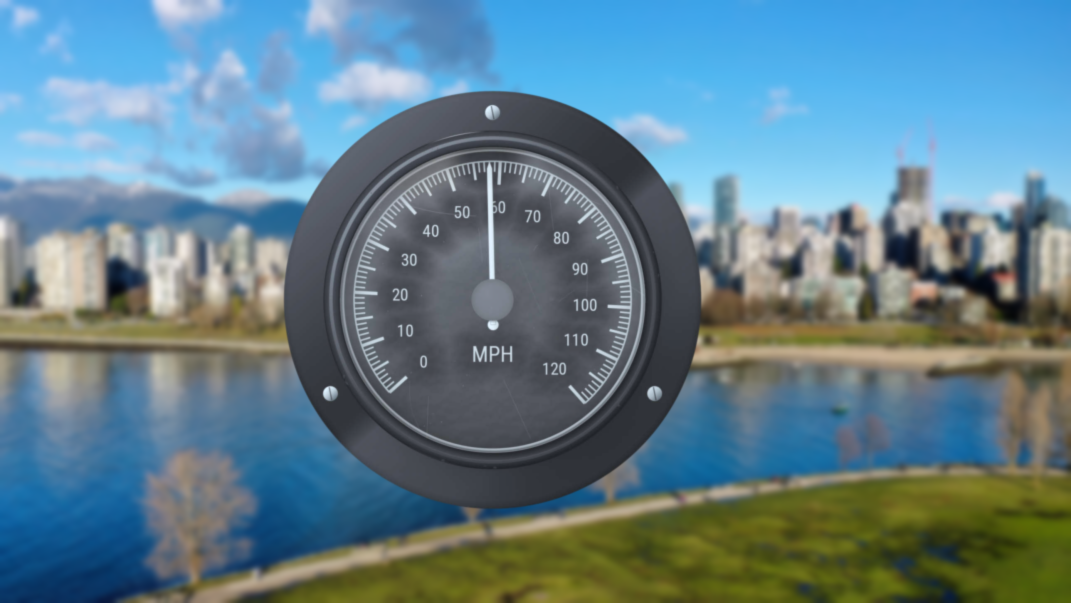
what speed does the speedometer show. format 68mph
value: 58mph
